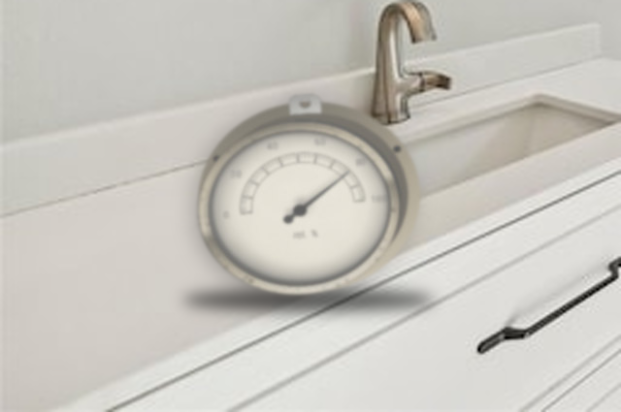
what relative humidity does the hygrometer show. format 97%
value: 80%
